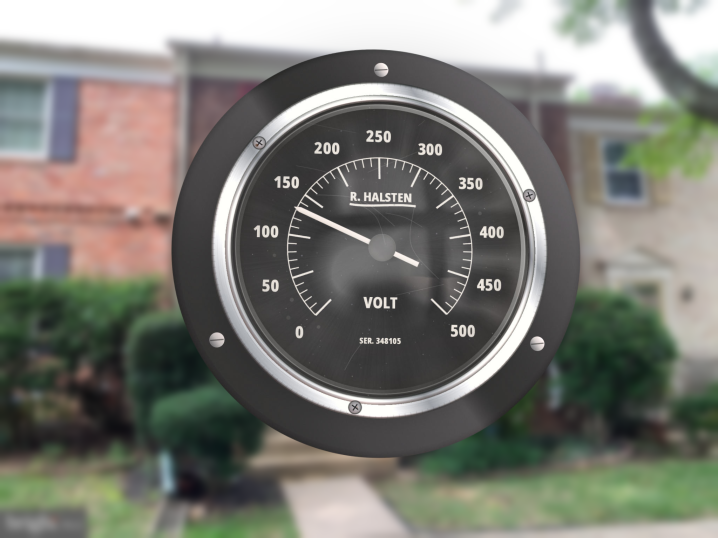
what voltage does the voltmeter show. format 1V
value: 130V
